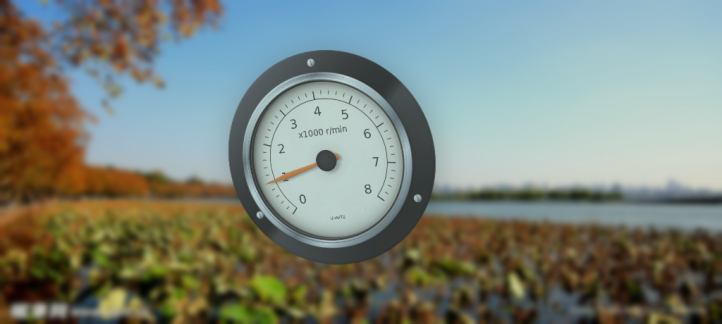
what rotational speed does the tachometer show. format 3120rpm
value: 1000rpm
